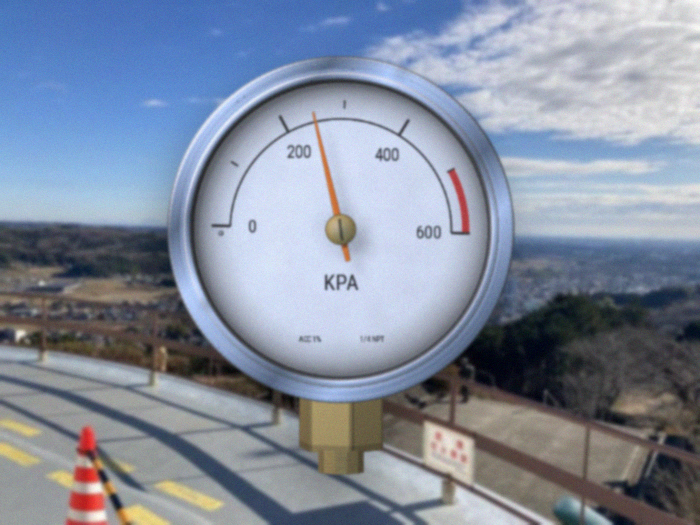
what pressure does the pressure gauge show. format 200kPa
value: 250kPa
